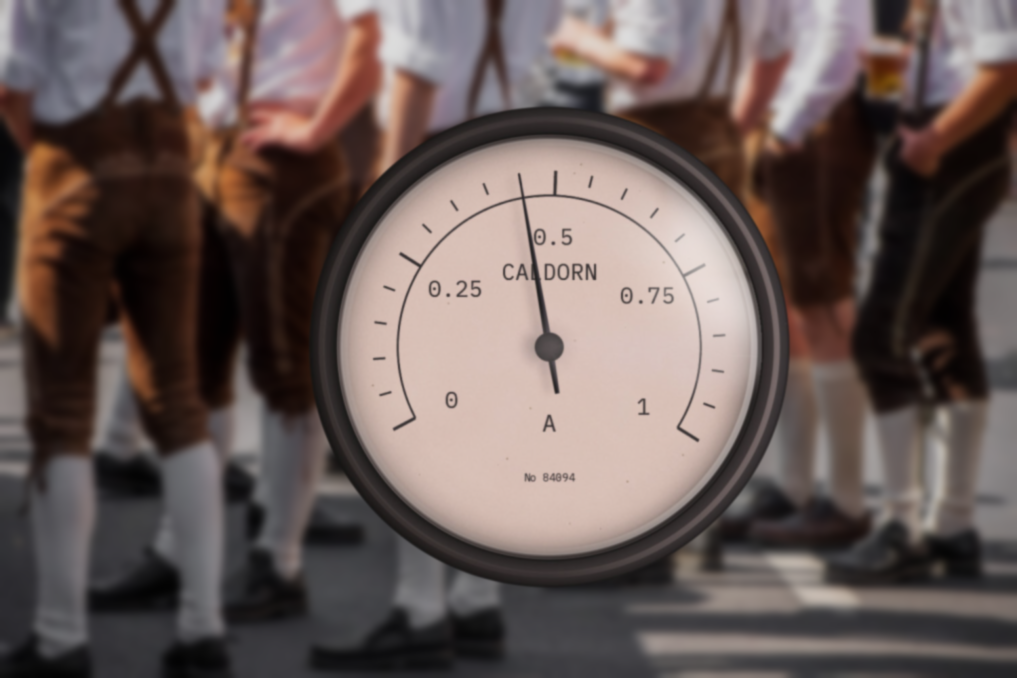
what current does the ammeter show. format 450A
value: 0.45A
